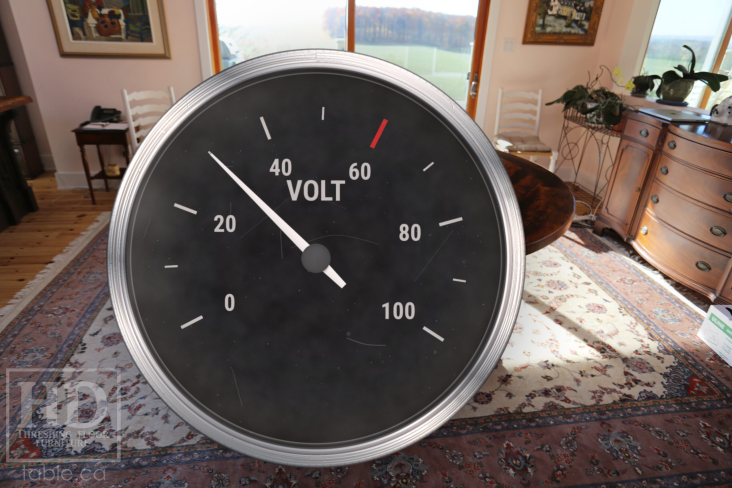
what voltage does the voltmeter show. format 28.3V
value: 30V
